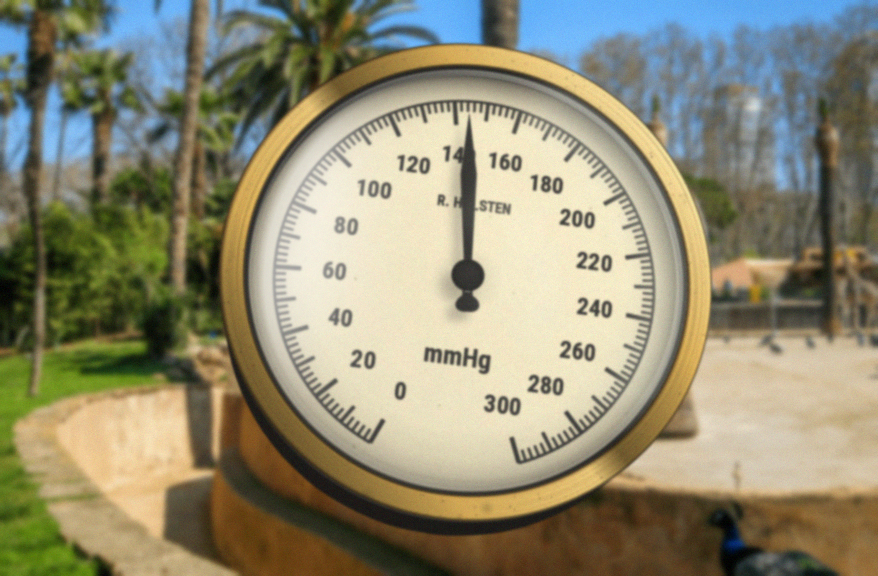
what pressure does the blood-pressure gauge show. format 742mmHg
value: 144mmHg
